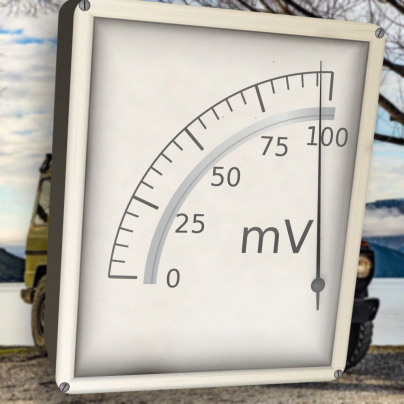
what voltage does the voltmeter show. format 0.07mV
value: 95mV
